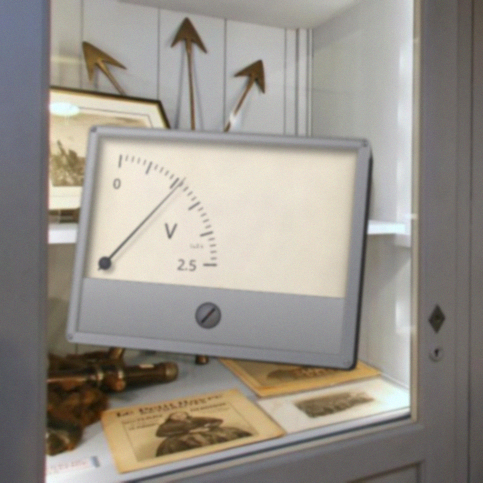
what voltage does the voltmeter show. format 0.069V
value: 1.1V
